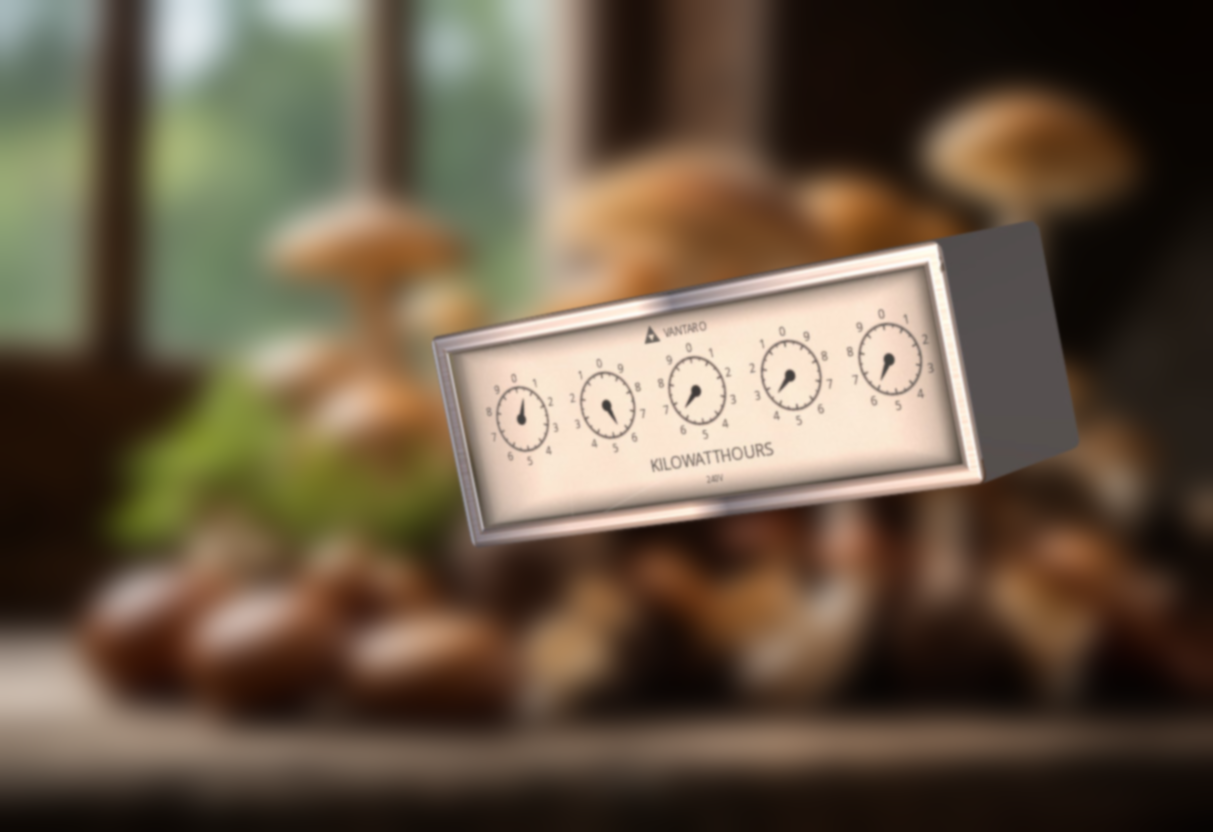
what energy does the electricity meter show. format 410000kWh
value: 5636kWh
